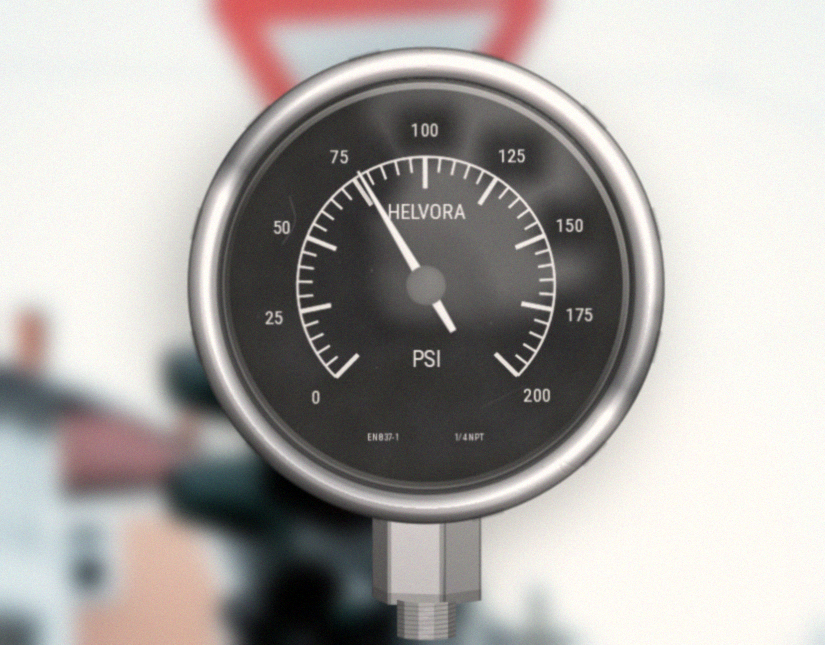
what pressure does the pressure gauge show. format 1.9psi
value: 77.5psi
